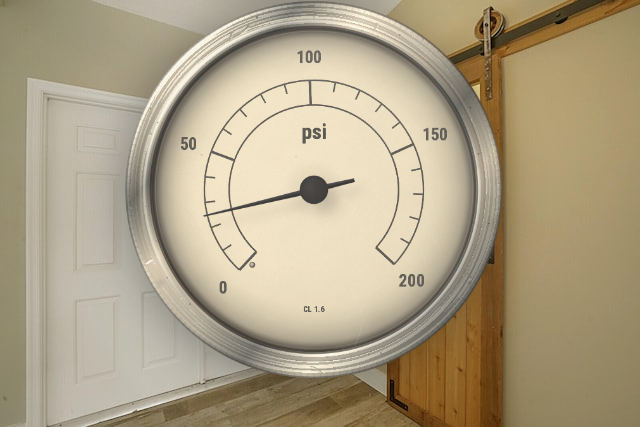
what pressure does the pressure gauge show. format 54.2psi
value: 25psi
